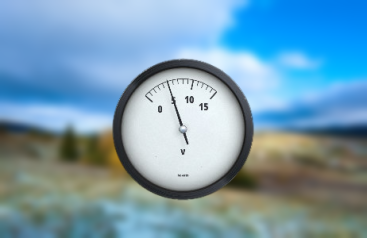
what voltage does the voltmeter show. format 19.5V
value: 5V
